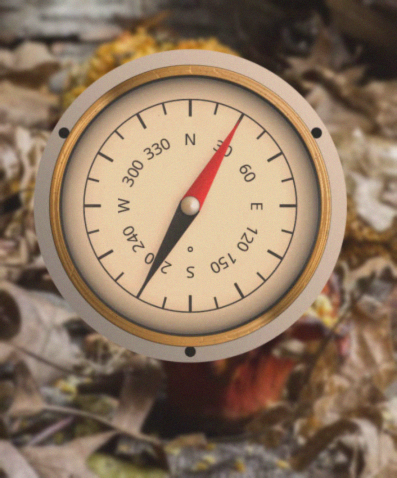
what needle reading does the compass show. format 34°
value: 30°
